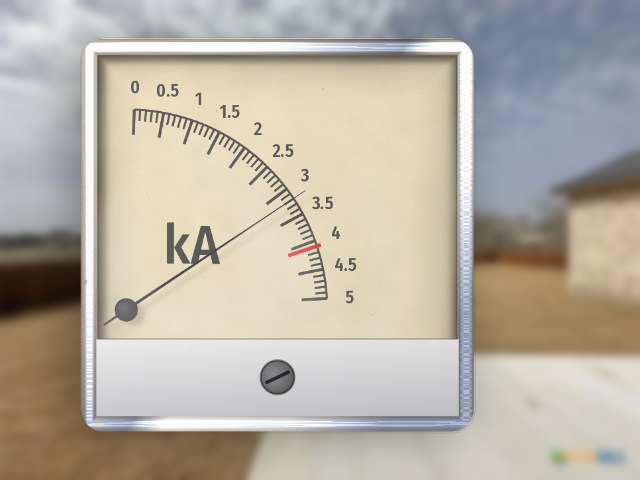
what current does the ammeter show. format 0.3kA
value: 3.2kA
